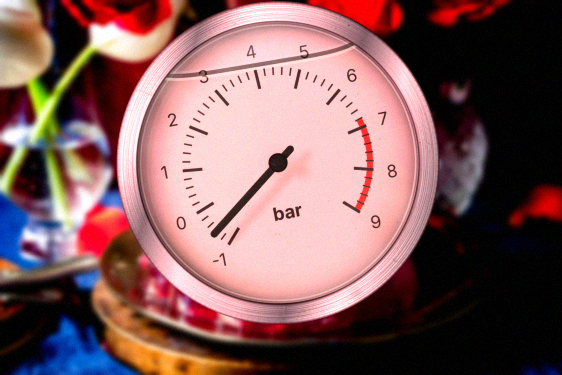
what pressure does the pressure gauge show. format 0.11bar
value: -0.6bar
